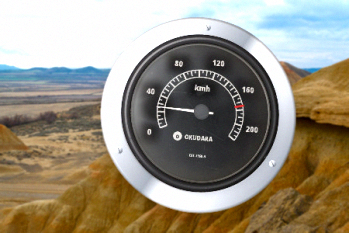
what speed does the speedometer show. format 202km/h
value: 25km/h
